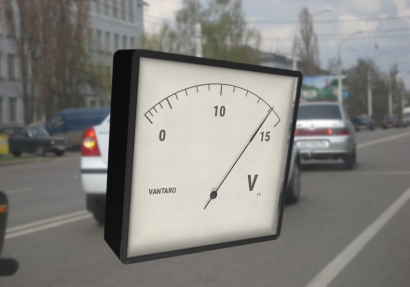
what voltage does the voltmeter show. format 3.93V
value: 14V
